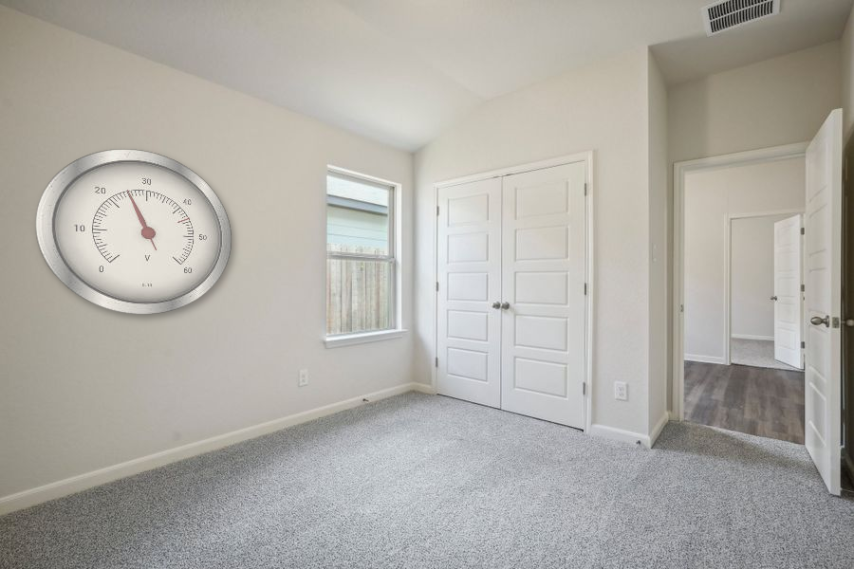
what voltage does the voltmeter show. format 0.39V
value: 25V
